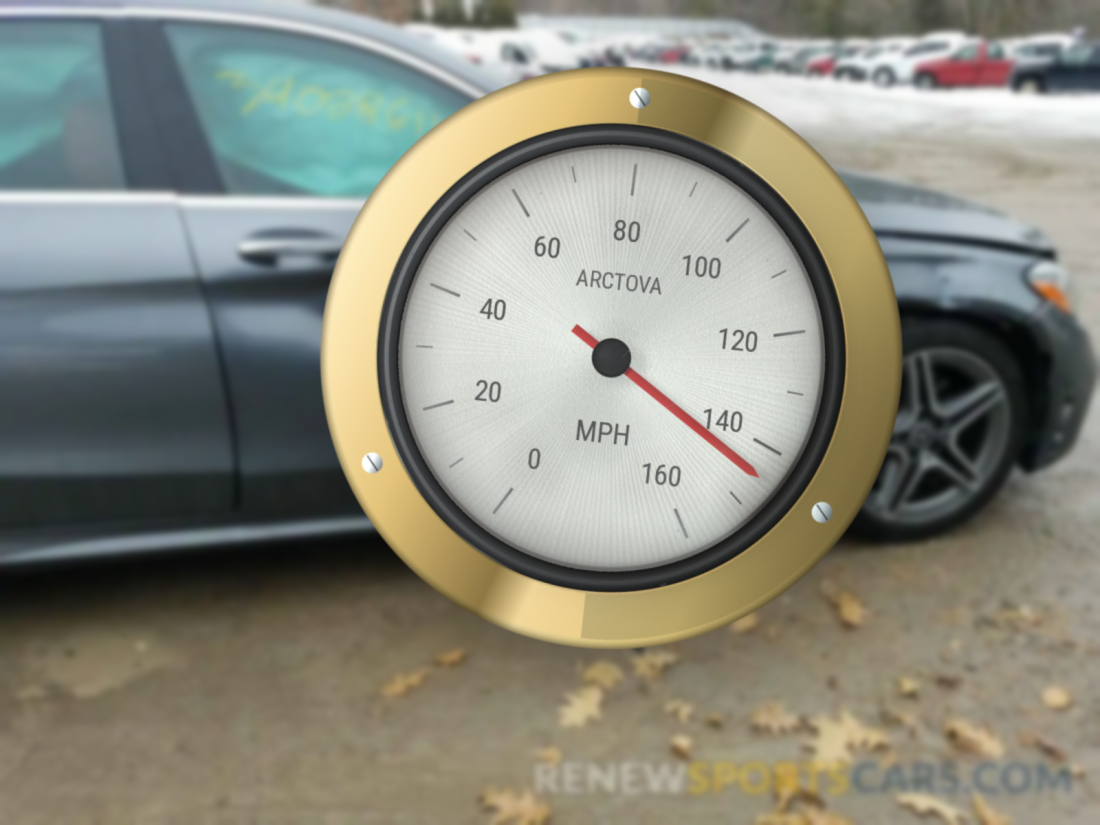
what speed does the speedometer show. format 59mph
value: 145mph
